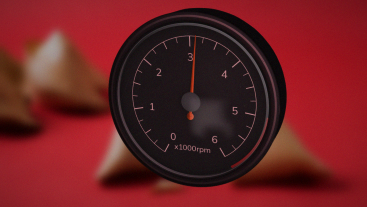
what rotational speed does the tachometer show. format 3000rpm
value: 3125rpm
